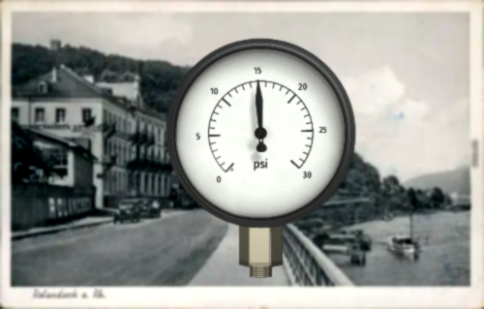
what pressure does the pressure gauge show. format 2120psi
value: 15psi
